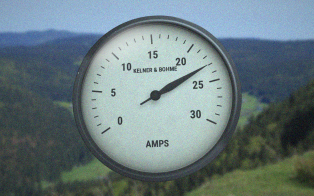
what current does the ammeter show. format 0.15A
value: 23A
